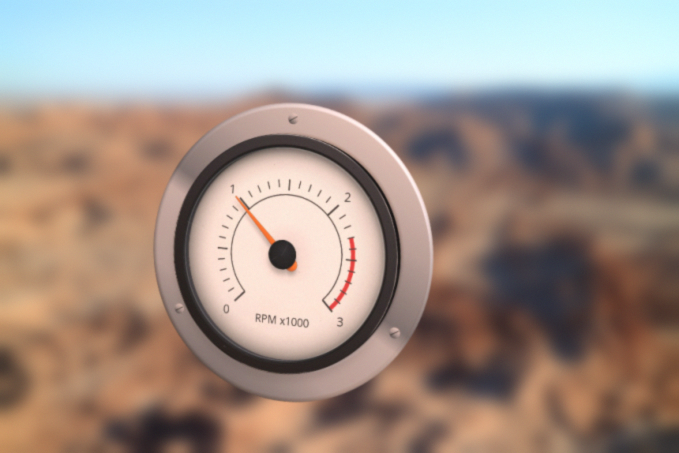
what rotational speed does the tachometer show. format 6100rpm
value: 1000rpm
